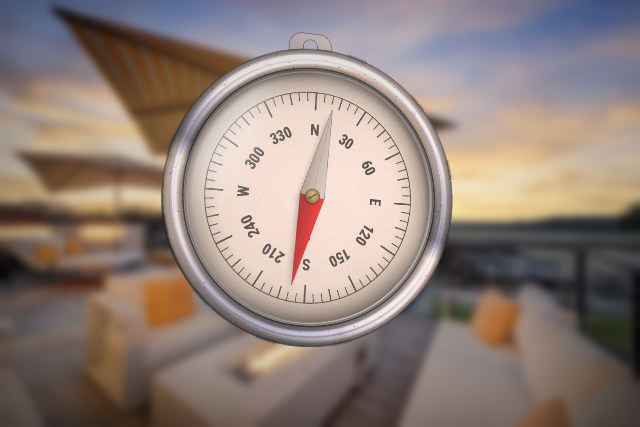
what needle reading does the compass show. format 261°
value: 190°
